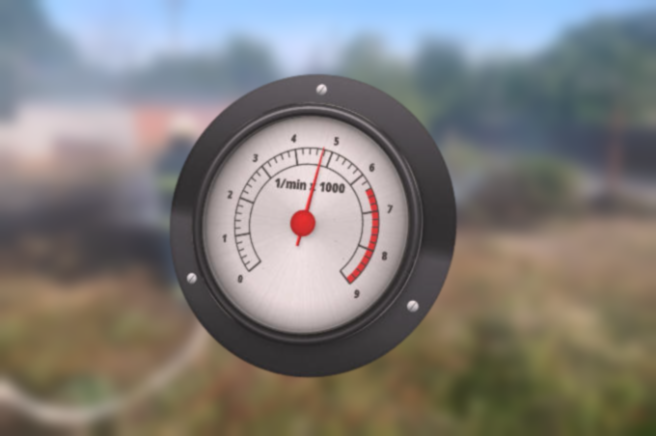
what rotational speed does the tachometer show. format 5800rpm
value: 4800rpm
